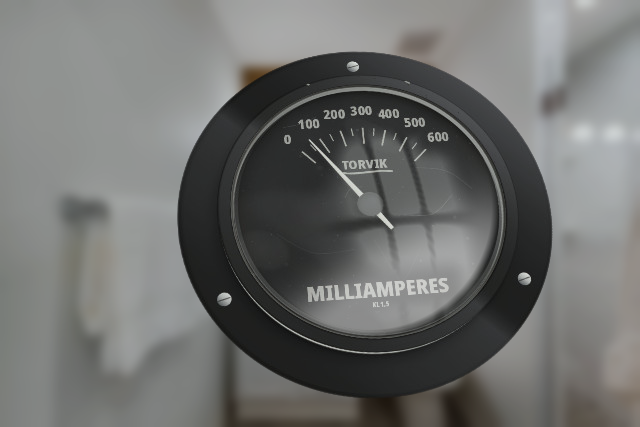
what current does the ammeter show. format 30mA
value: 50mA
